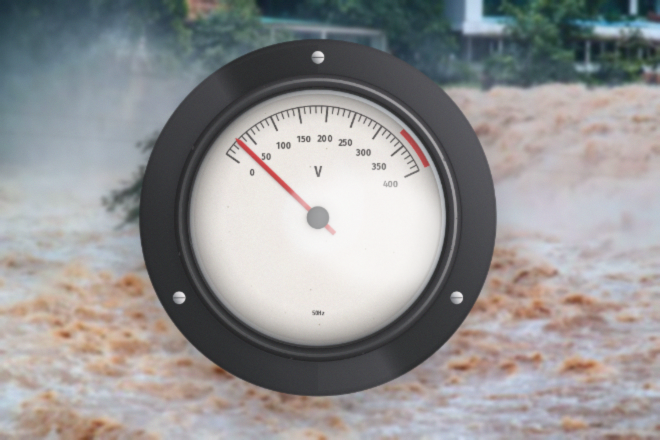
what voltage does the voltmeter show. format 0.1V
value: 30V
